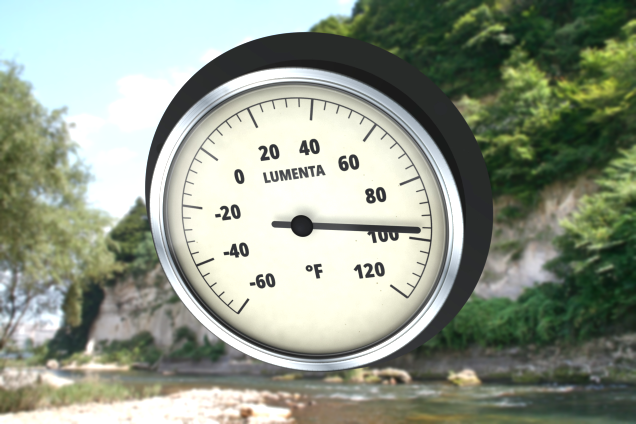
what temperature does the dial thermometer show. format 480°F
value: 96°F
